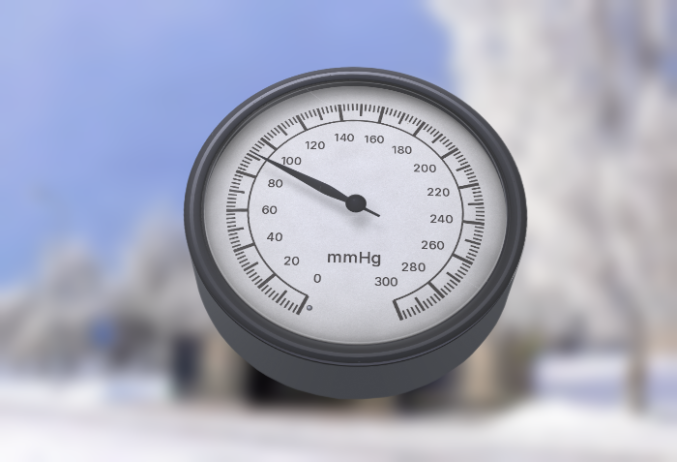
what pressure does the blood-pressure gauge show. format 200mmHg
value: 90mmHg
